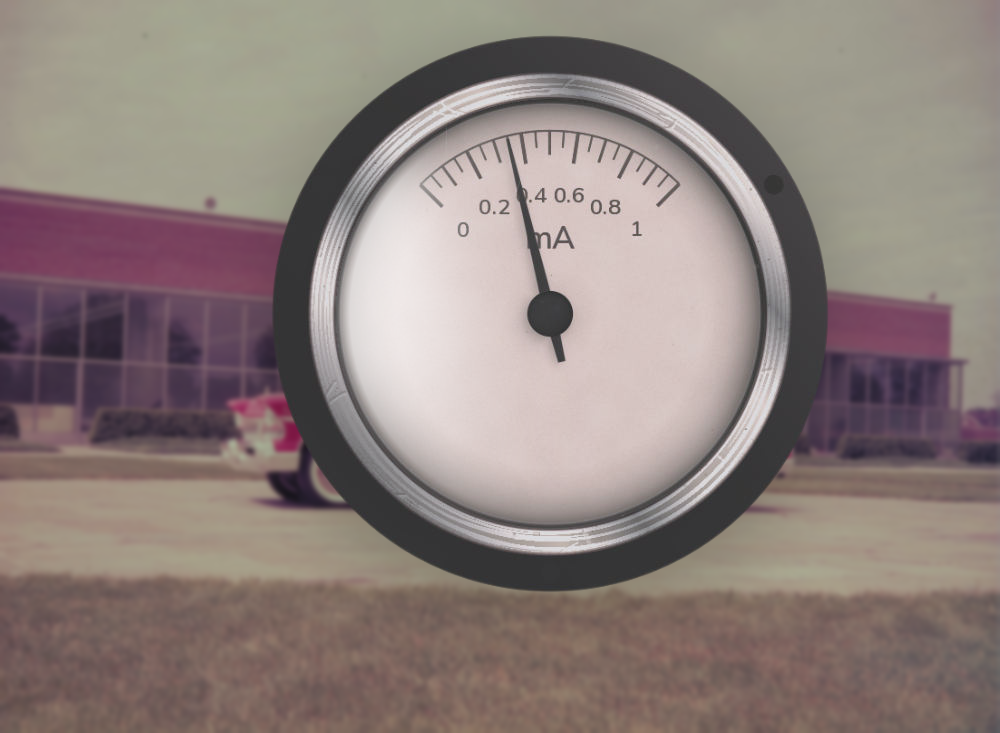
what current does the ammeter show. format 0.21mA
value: 0.35mA
